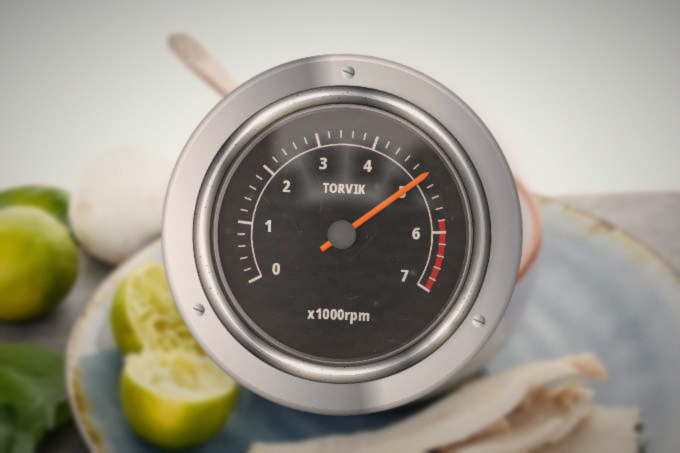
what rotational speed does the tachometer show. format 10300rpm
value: 5000rpm
